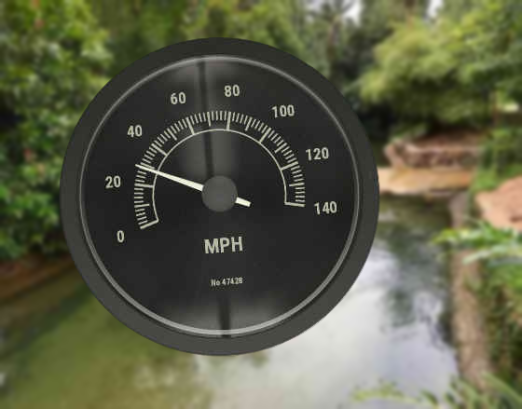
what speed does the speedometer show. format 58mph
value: 28mph
